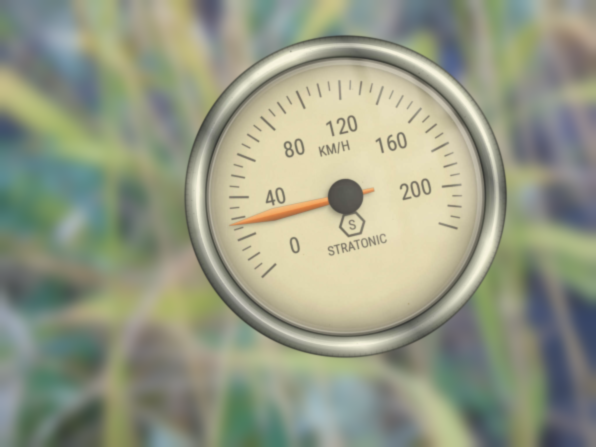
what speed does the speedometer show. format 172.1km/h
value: 27.5km/h
